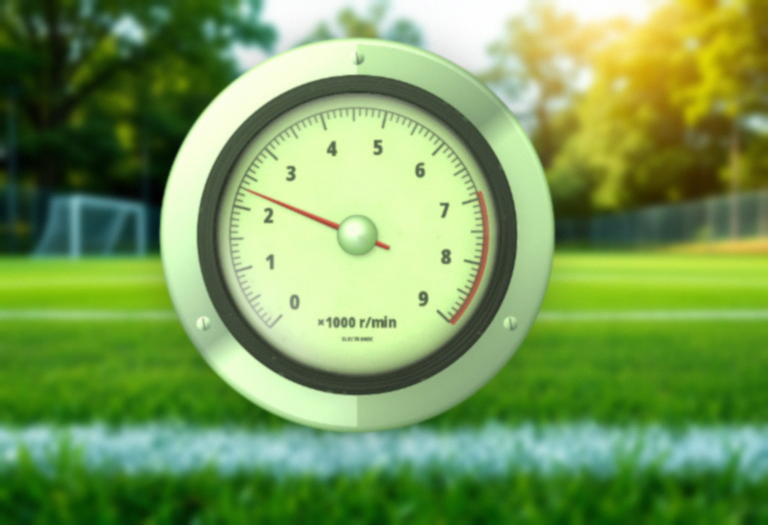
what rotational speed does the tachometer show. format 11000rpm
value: 2300rpm
